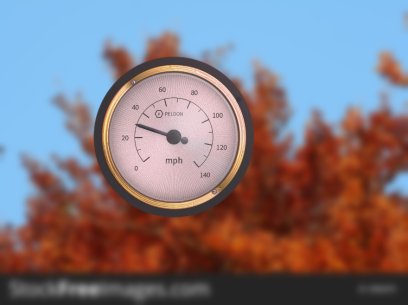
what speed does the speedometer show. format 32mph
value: 30mph
